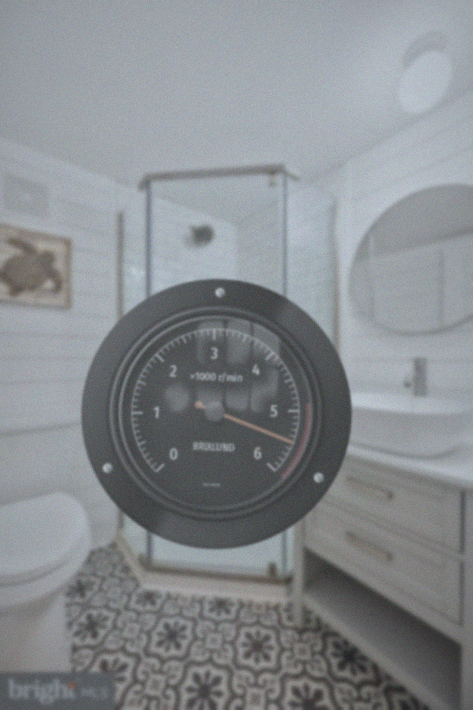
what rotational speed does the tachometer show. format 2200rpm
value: 5500rpm
